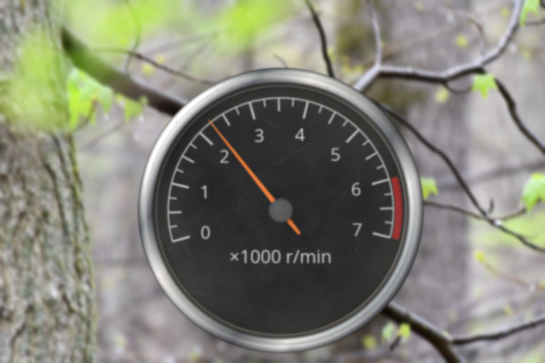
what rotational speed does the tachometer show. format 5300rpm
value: 2250rpm
